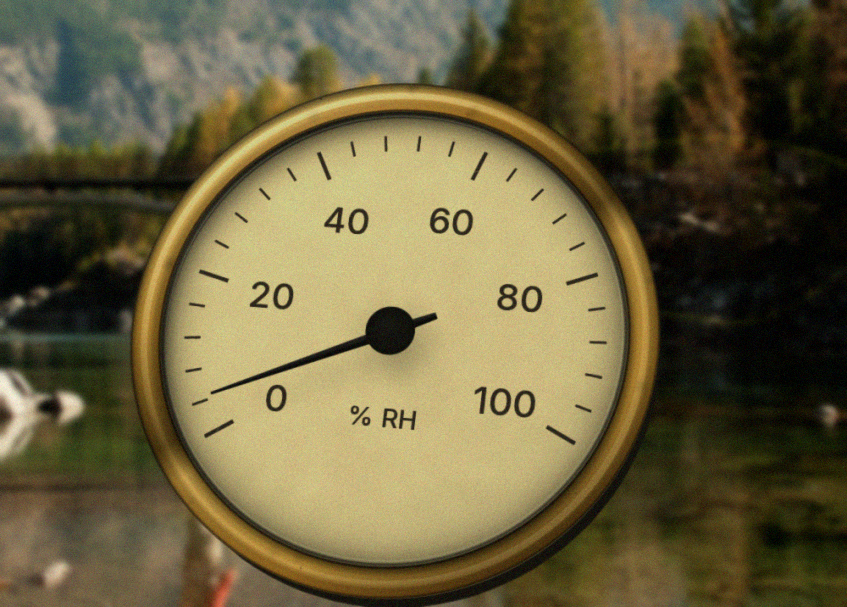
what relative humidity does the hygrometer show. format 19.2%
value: 4%
